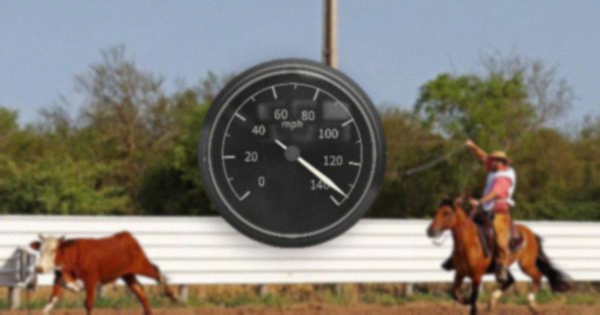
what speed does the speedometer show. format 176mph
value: 135mph
